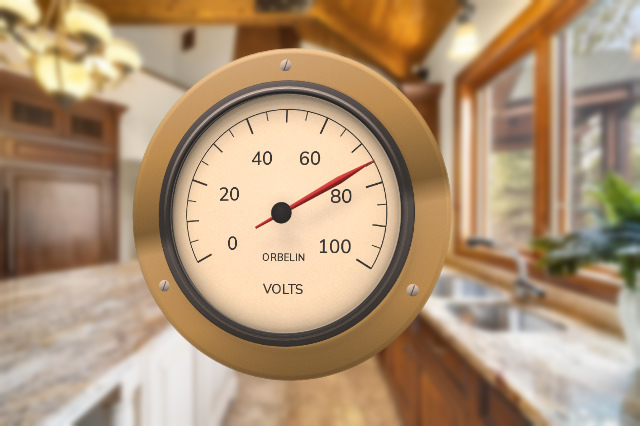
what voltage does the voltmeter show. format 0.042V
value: 75V
